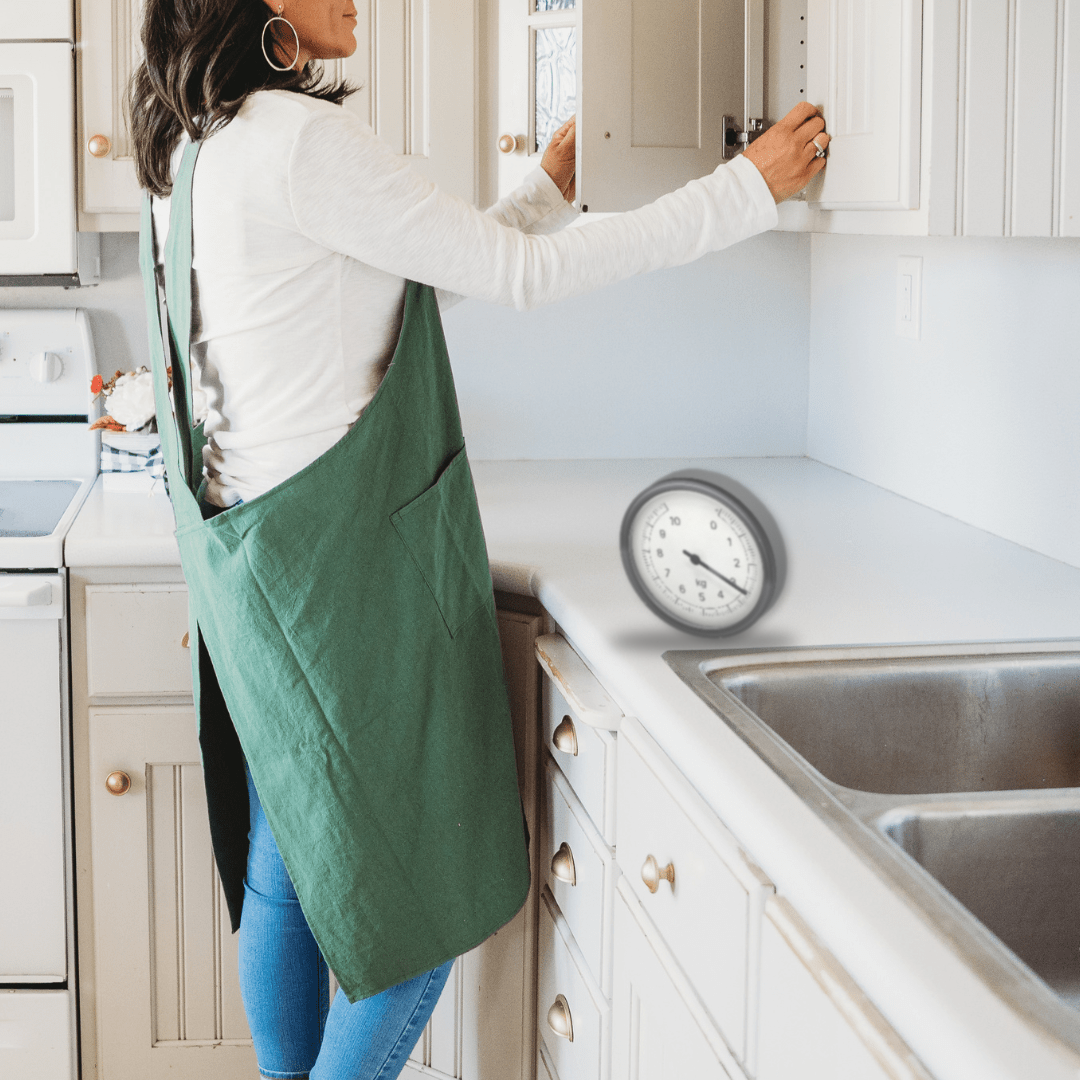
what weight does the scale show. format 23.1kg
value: 3kg
